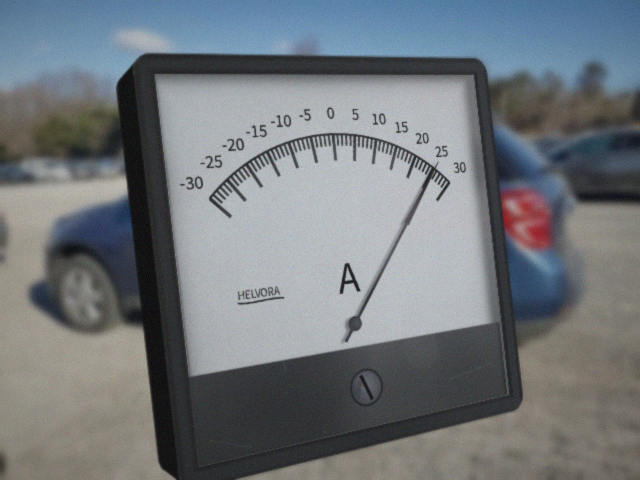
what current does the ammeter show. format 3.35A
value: 25A
